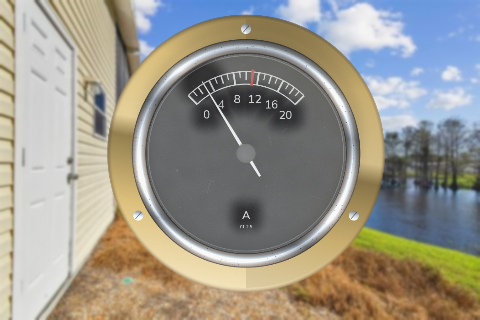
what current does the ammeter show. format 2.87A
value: 3A
